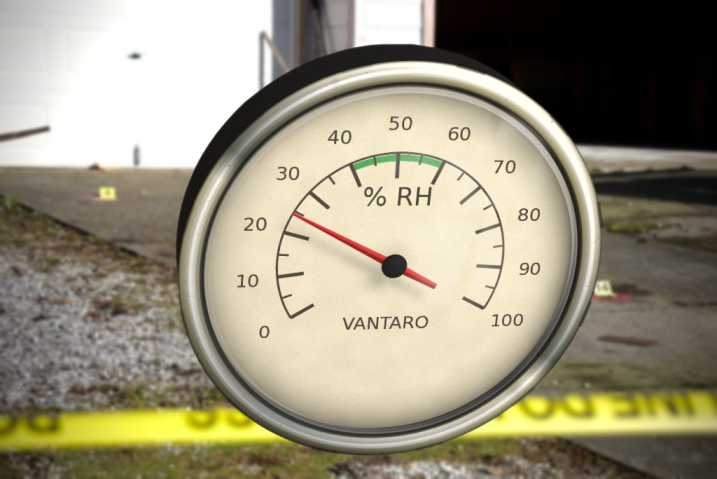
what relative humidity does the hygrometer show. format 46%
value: 25%
